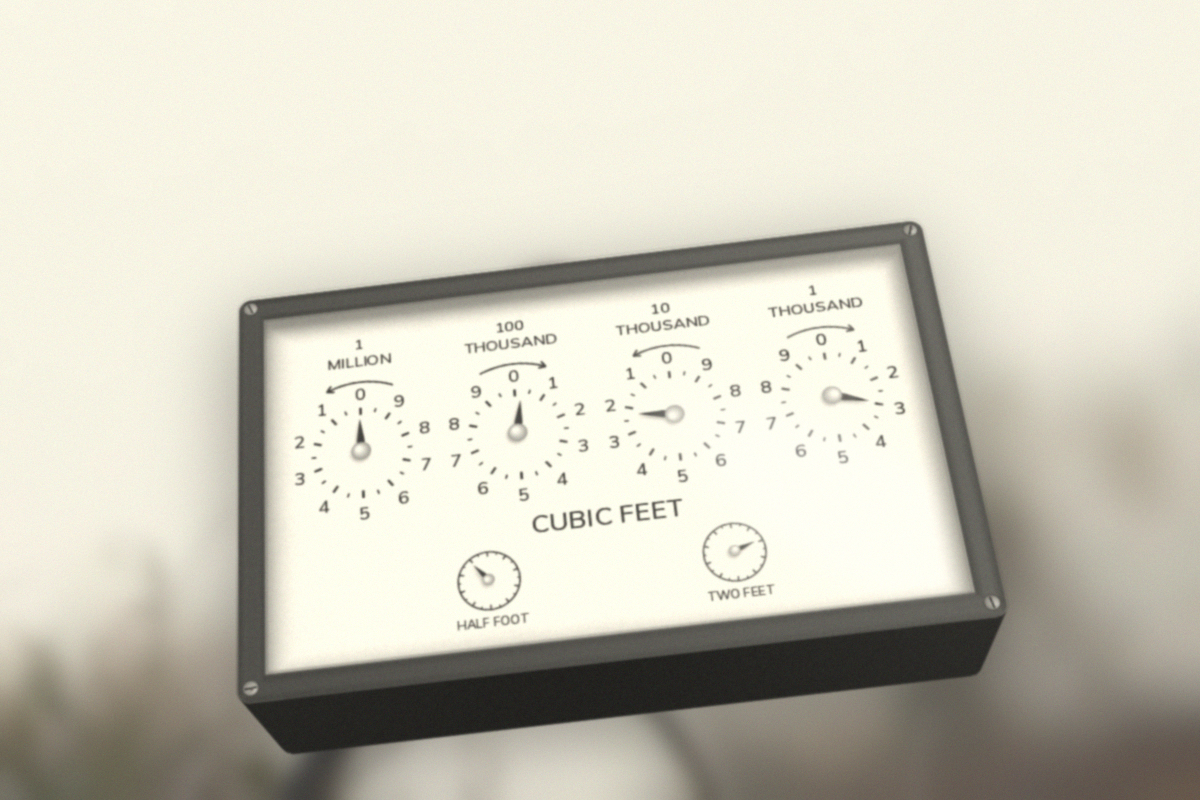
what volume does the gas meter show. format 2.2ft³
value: 2300ft³
